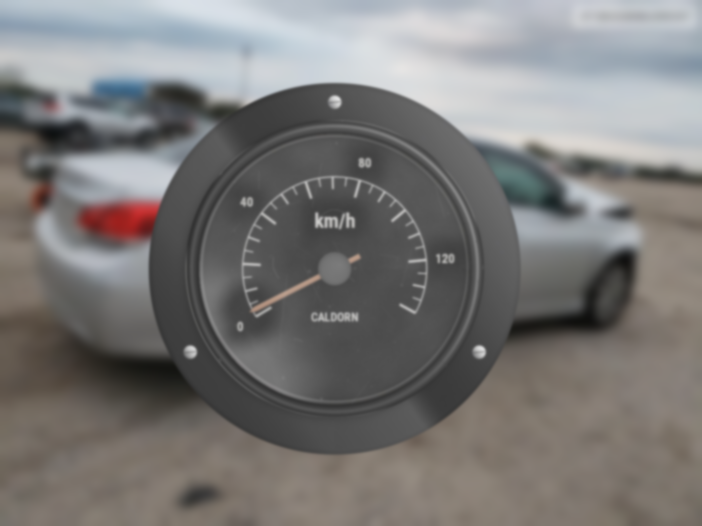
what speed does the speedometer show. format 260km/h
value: 2.5km/h
